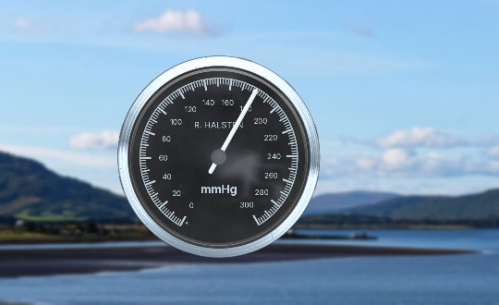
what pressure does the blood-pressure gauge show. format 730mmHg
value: 180mmHg
